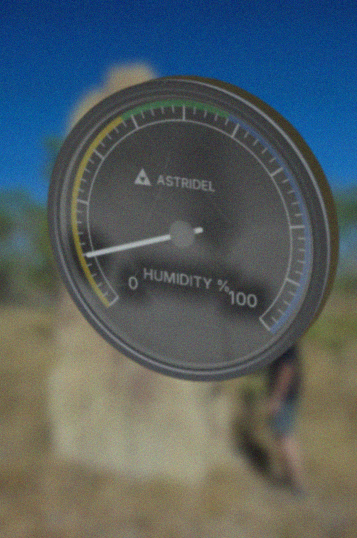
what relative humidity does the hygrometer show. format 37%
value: 10%
